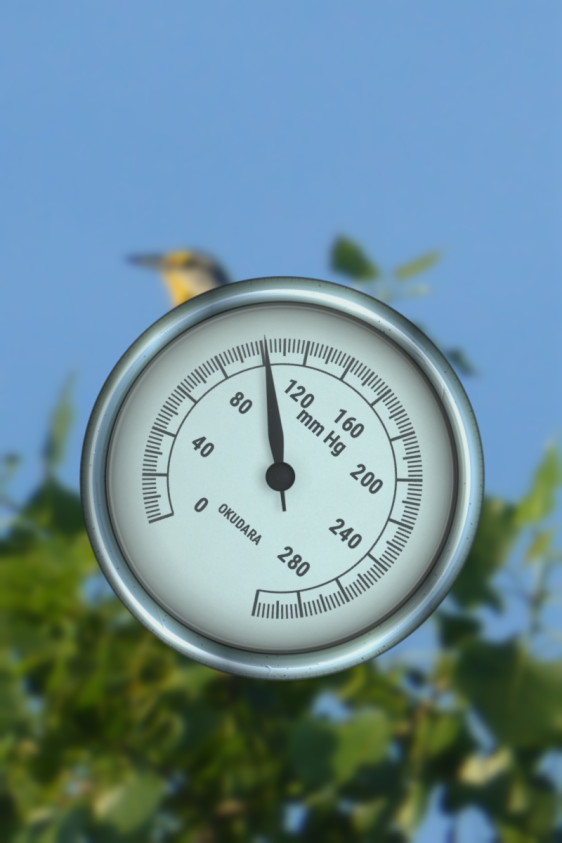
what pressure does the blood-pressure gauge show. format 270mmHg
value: 102mmHg
